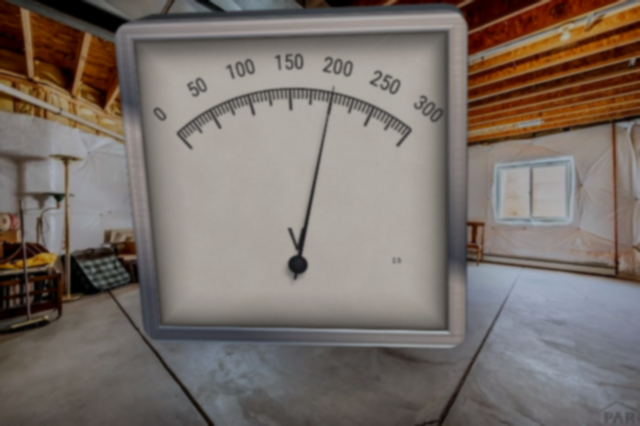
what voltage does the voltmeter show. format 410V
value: 200V
